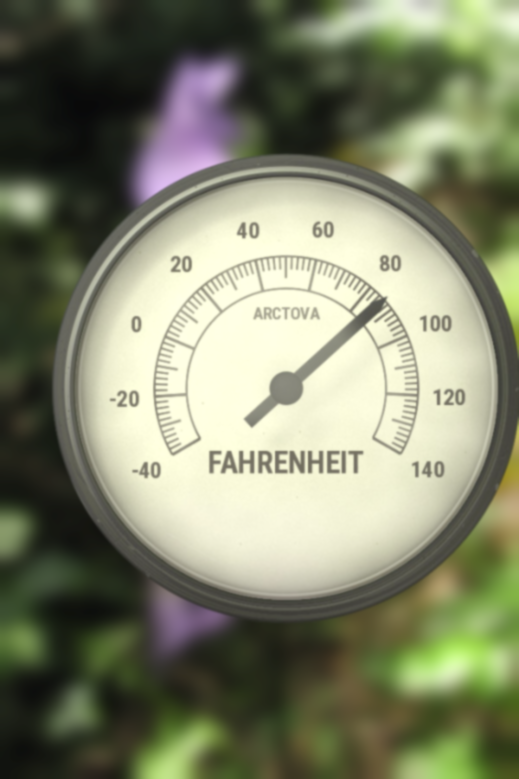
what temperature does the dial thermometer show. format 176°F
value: 86°F
